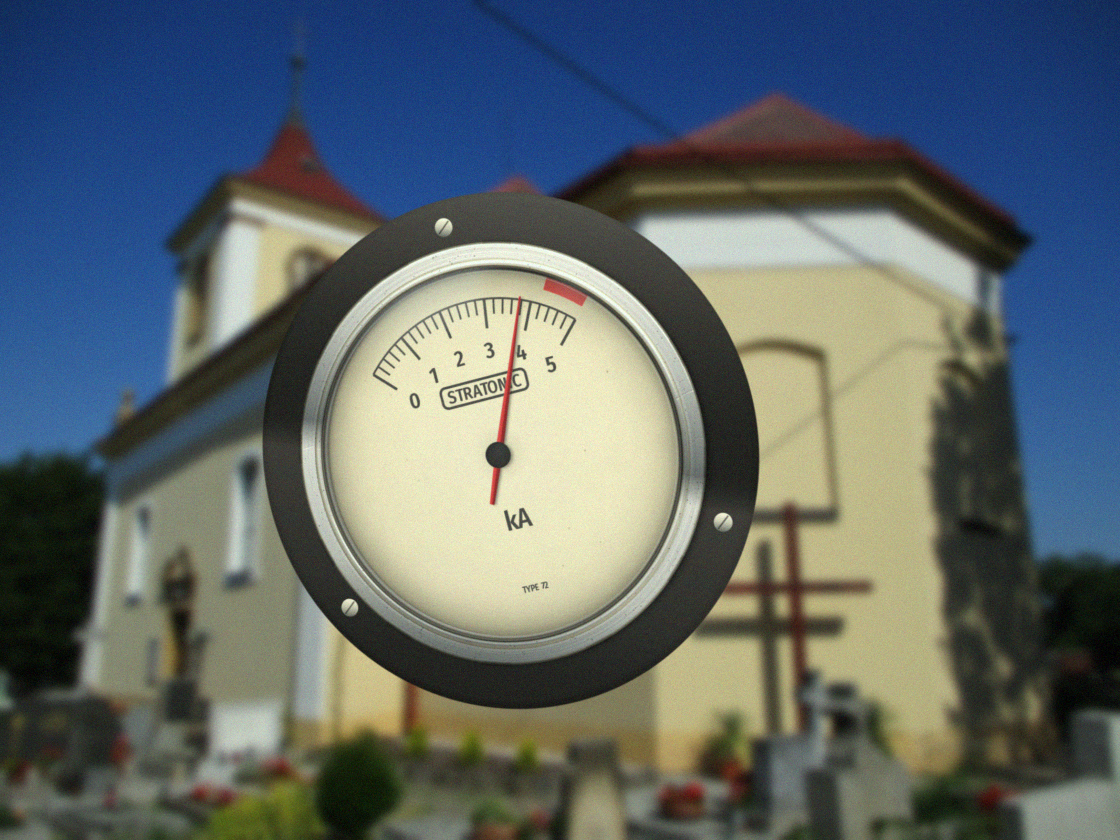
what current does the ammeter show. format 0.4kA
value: 3.8kA
